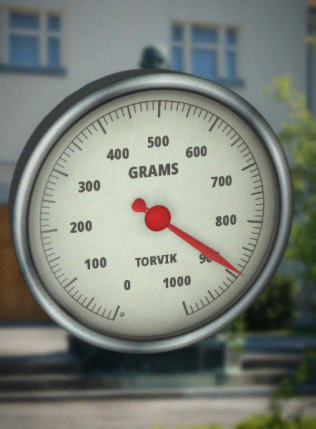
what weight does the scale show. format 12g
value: 890g
